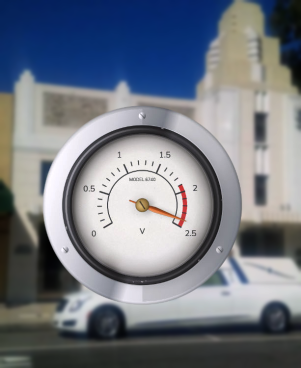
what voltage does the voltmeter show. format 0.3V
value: 2.4V
